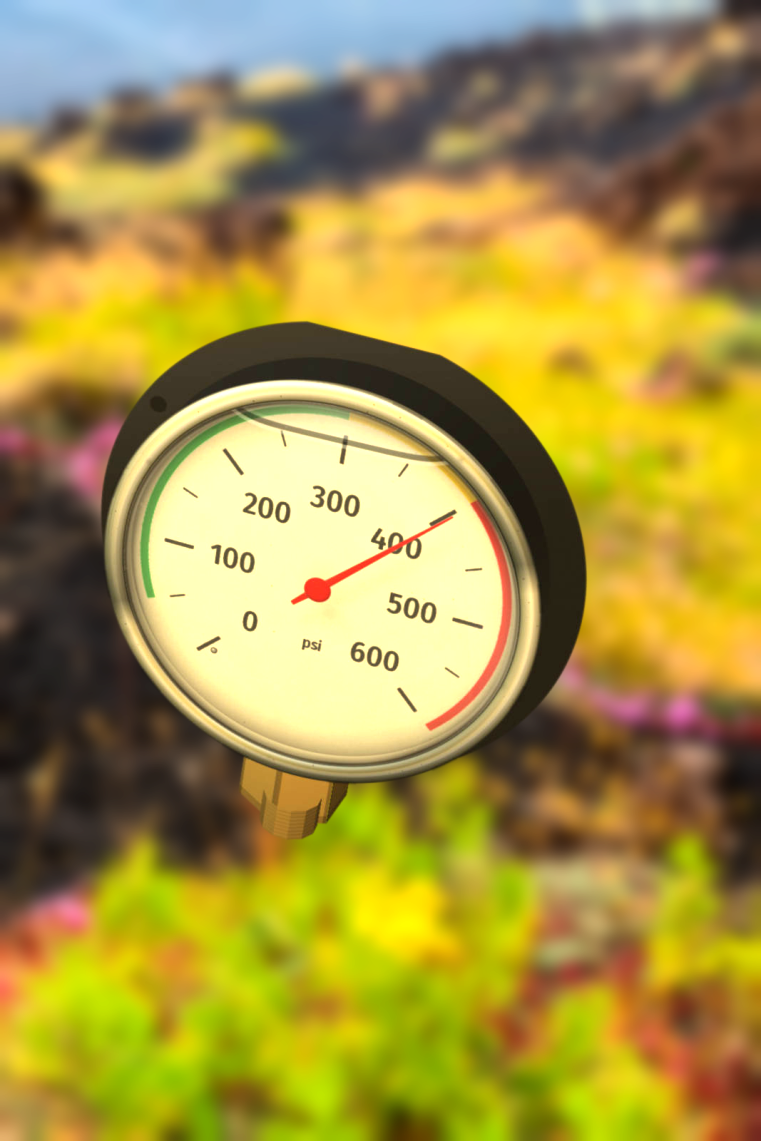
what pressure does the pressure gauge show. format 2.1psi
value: 400psi
